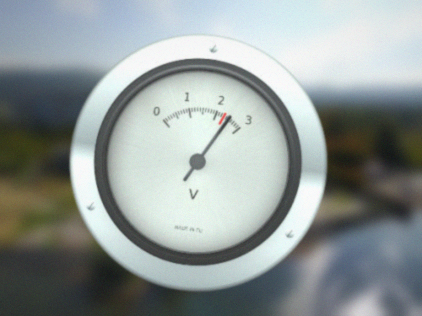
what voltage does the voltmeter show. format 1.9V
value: 2.5V
